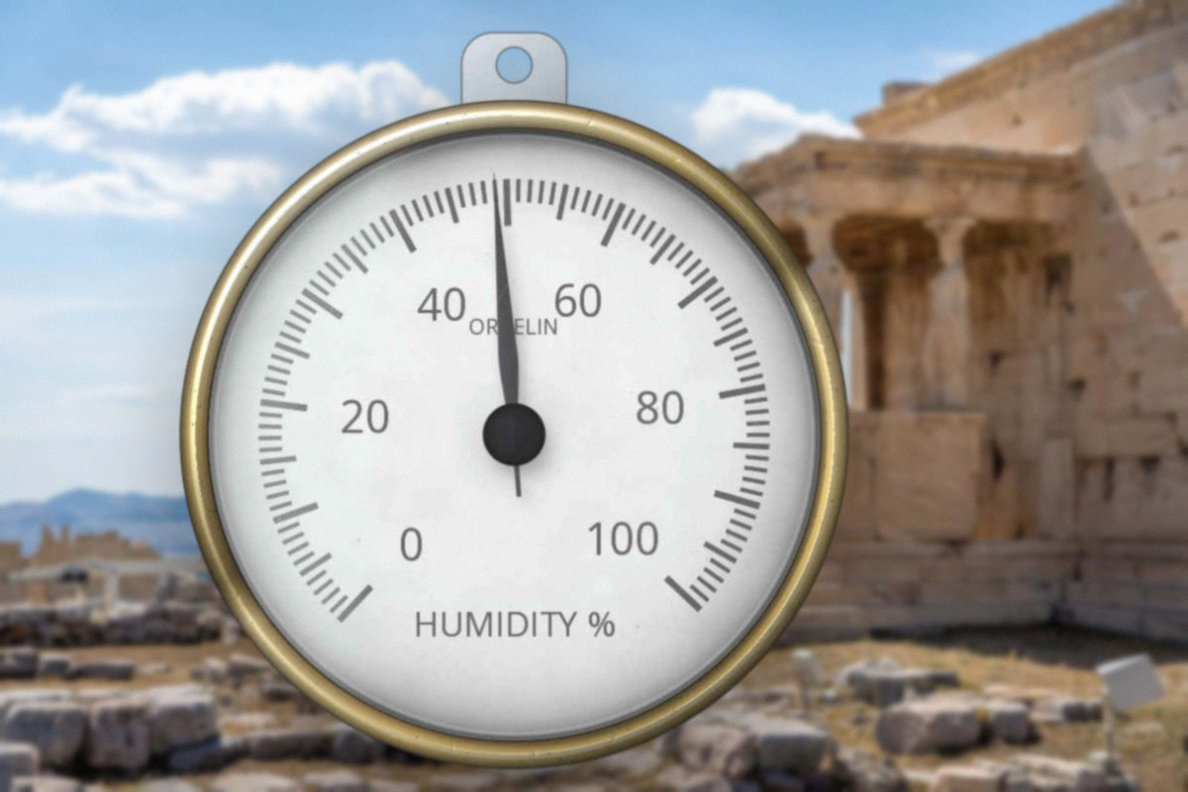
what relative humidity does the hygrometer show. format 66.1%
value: 49%
